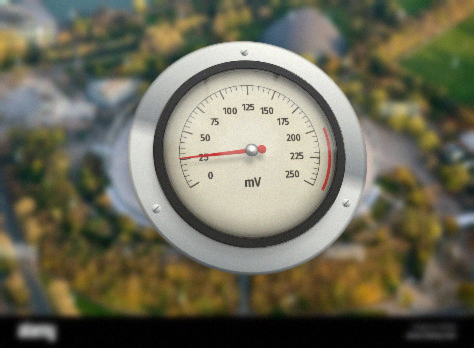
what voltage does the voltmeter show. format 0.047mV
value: 25mV
